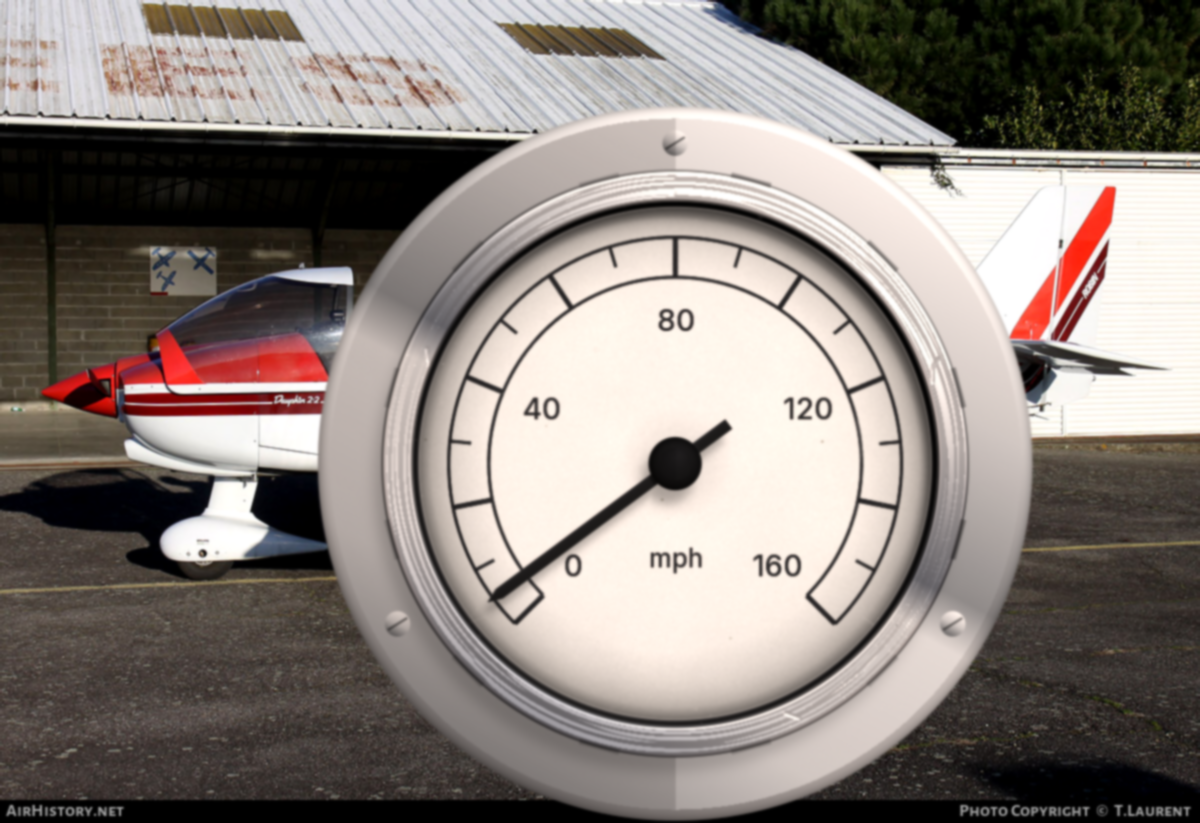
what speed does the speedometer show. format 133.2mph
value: 5mph
